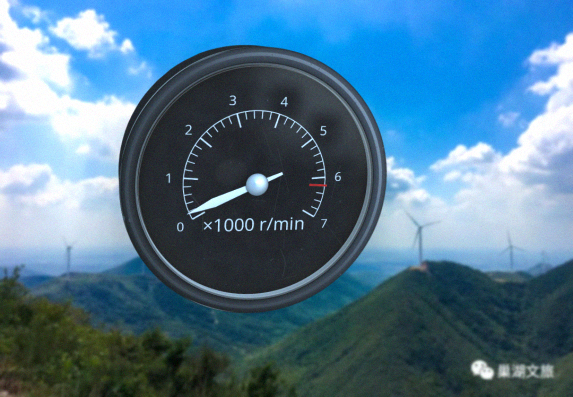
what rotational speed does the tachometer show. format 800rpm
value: 200rpm
